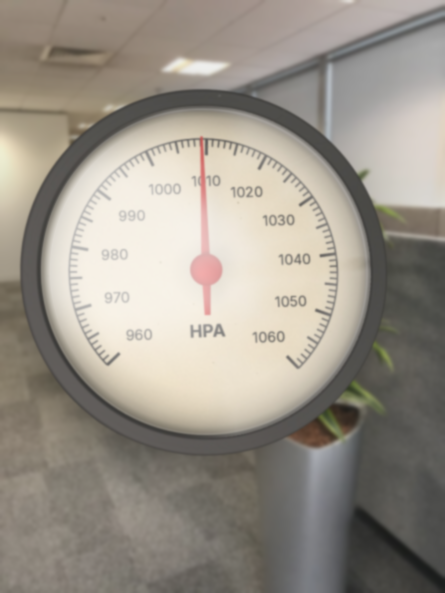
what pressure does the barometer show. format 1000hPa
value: 1009hPa
